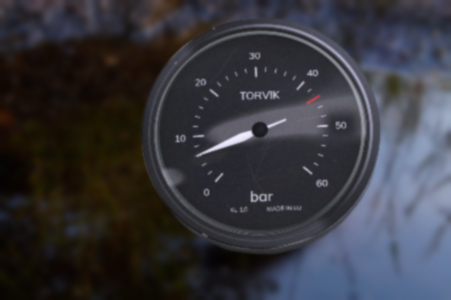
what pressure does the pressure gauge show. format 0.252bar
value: 6bar
